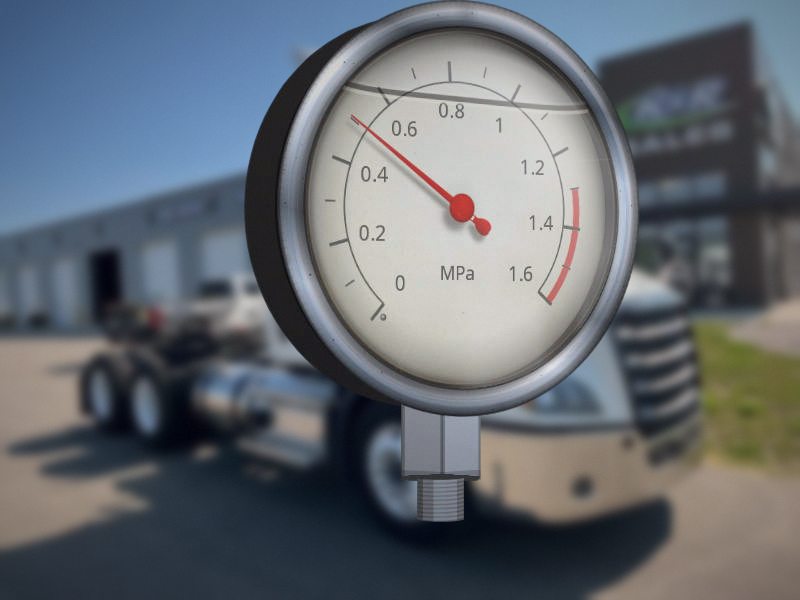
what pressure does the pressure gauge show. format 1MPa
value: 0.5MPa
